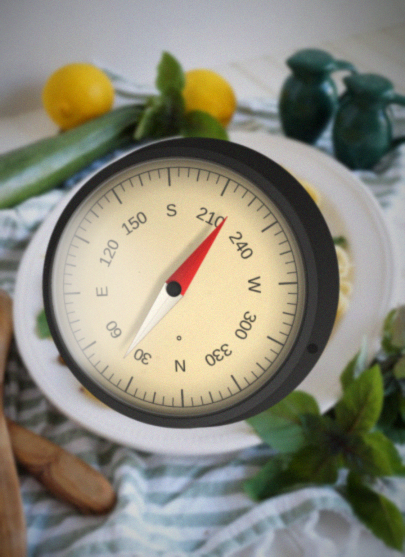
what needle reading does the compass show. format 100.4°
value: 220°
